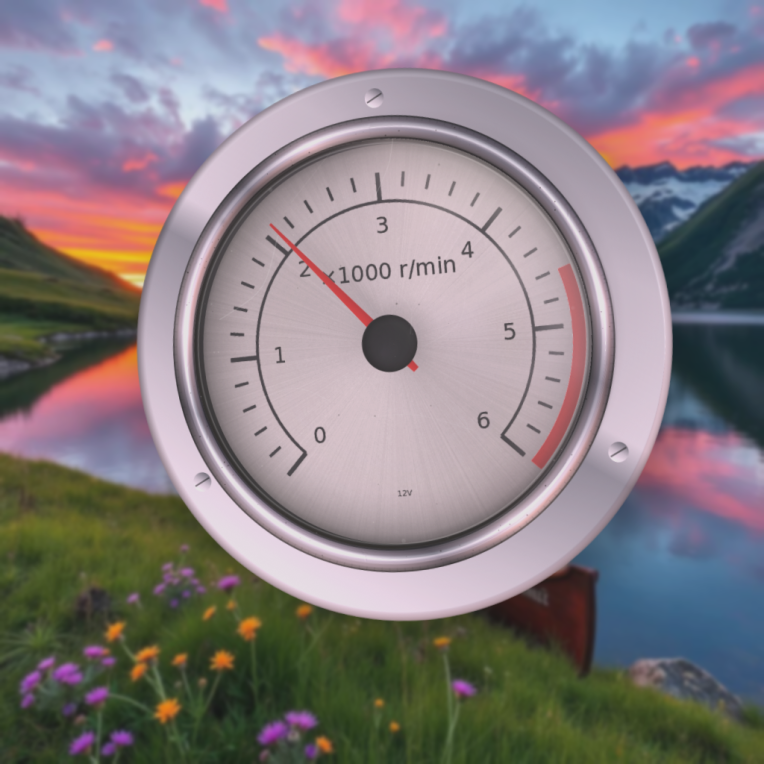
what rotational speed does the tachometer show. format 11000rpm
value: 2100rpm
